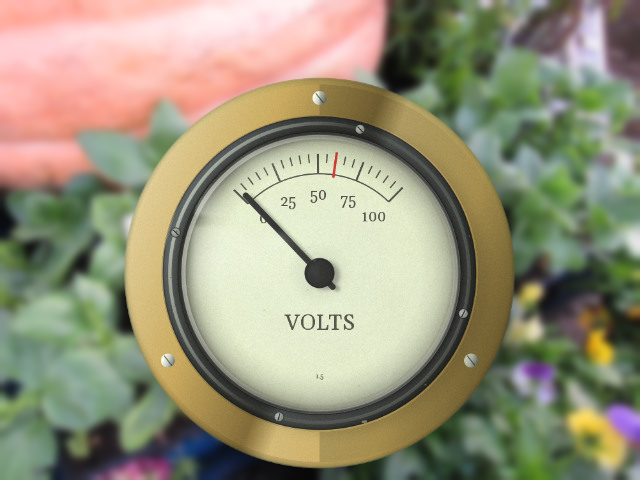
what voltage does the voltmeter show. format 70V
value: 2.5V
